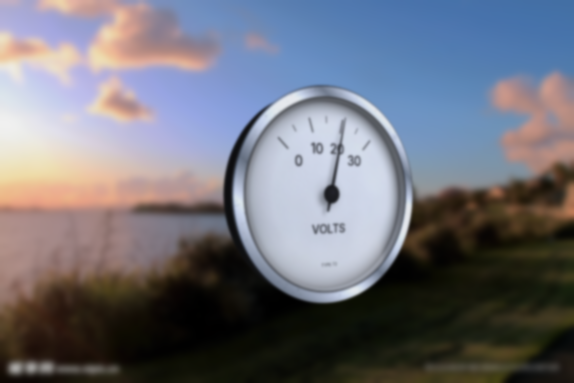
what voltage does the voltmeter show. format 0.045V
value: 20V
